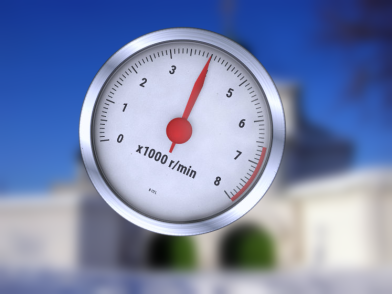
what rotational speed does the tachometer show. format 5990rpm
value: 4000rpm
